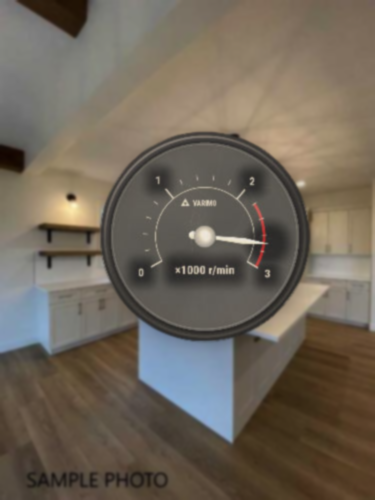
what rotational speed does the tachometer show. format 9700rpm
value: 2700rpm
